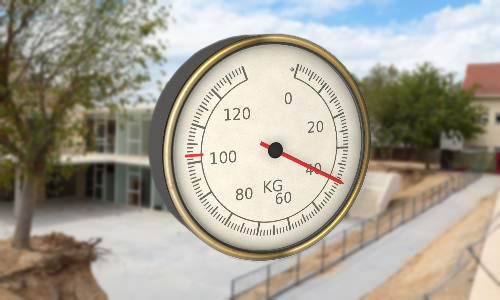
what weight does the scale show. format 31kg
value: 40kg
